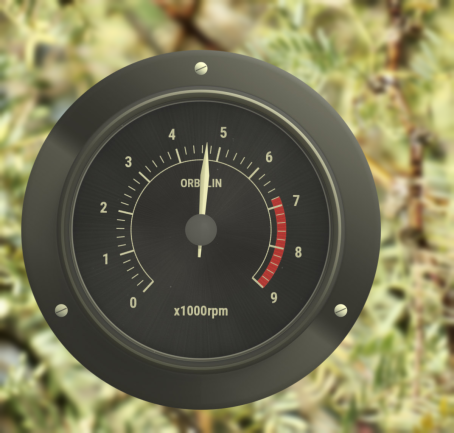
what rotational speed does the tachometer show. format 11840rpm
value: 4700rpm
